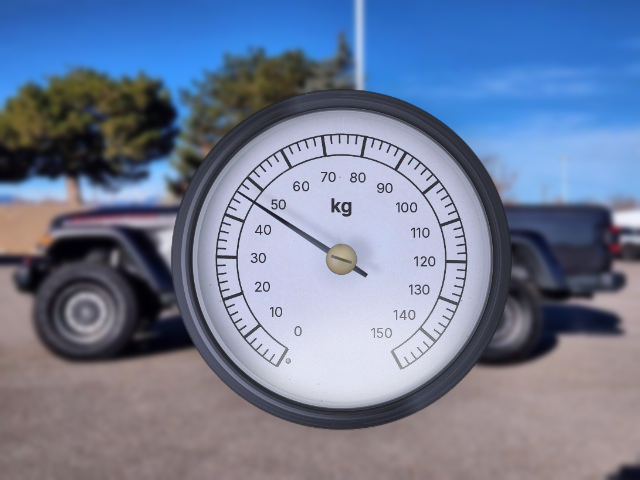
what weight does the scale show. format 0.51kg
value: 46kg
